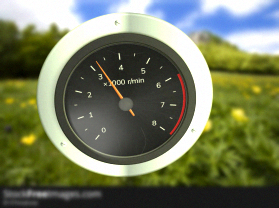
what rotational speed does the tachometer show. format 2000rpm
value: 3250rpm
